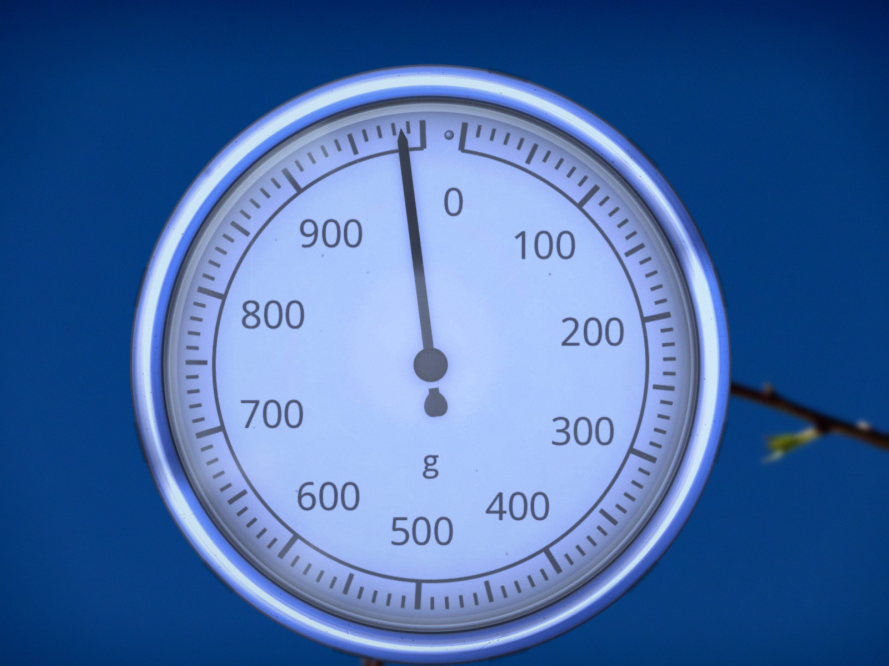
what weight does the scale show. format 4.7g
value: 985g
